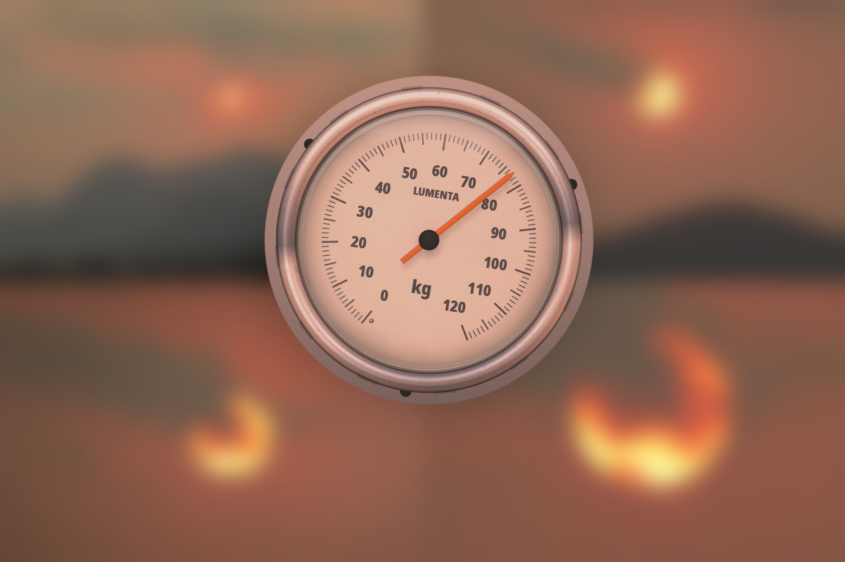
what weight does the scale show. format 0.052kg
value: 77kg
